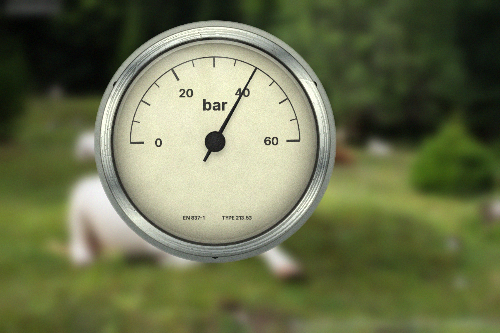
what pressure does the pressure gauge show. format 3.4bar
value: 40bar
